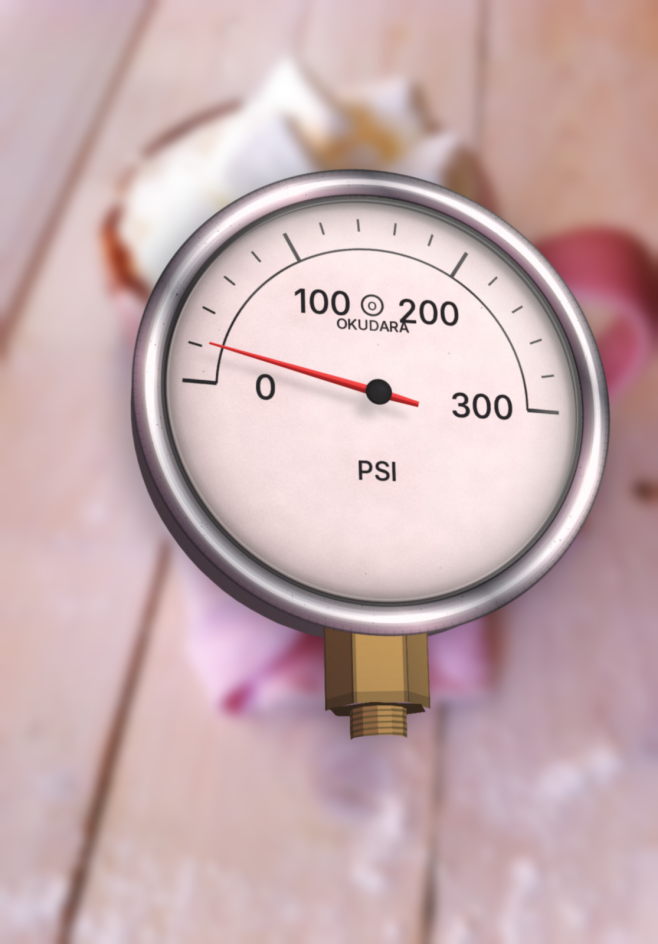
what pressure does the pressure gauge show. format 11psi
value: 20psi
